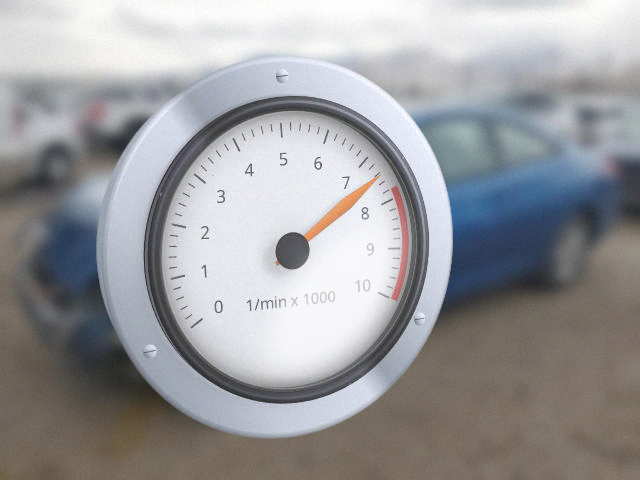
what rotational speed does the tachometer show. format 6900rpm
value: 7400rpm
